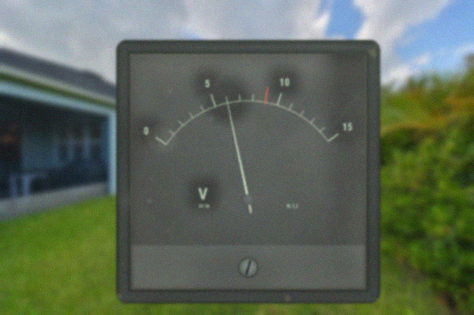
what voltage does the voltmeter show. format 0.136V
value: 6V
